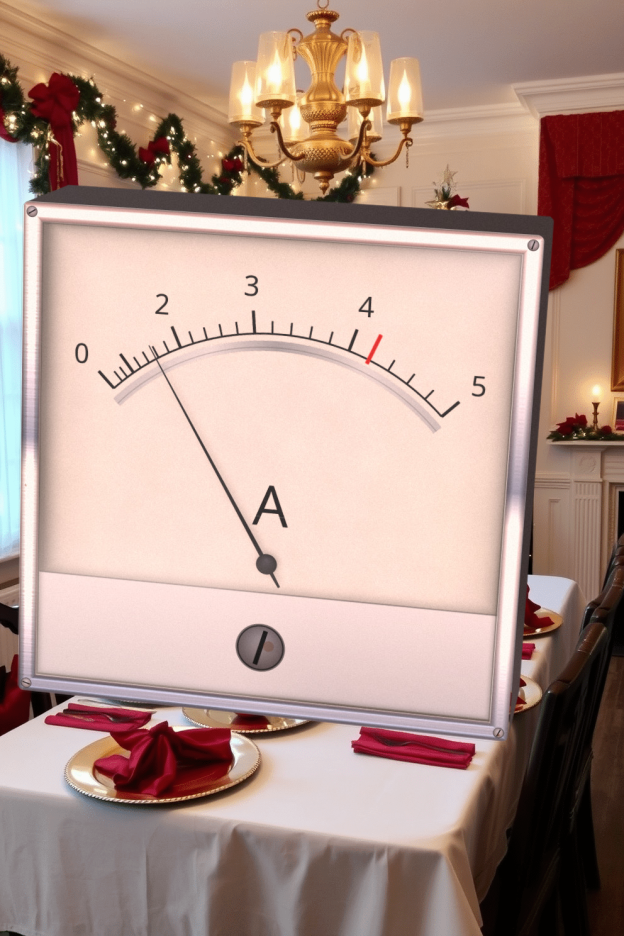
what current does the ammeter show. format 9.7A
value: 1.6A
